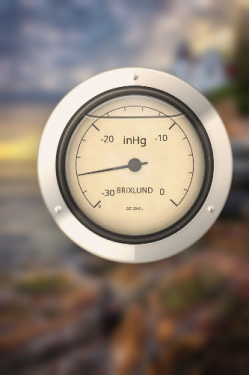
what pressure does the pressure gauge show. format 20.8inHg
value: -26inHg
